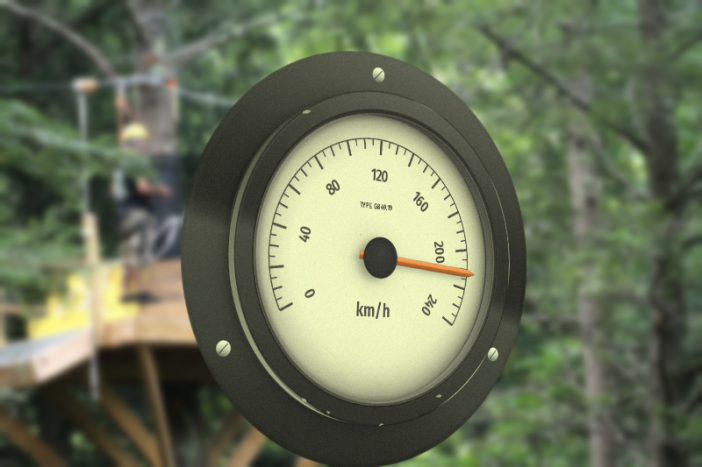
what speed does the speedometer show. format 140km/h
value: 212.5km/h
